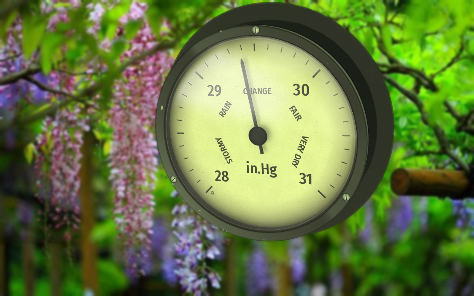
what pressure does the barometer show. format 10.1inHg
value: 29.4inHg
